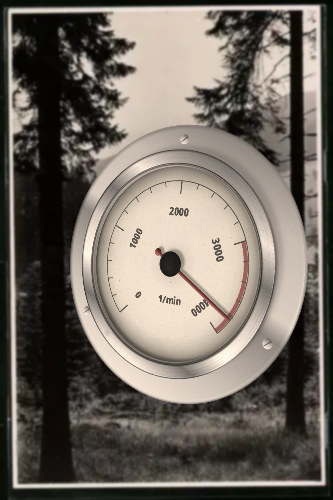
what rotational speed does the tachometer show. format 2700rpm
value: 3800rpm
